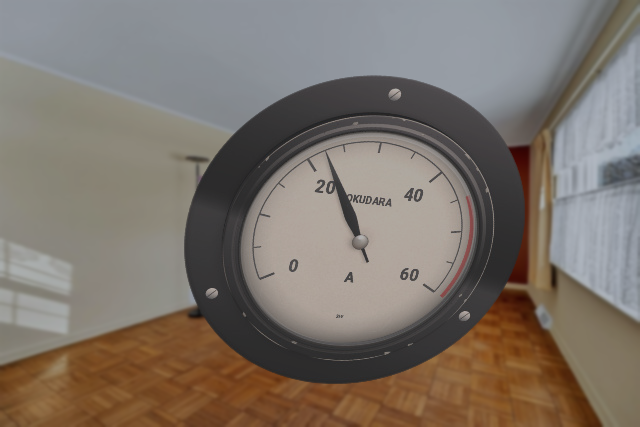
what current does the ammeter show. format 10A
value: 22.5A
